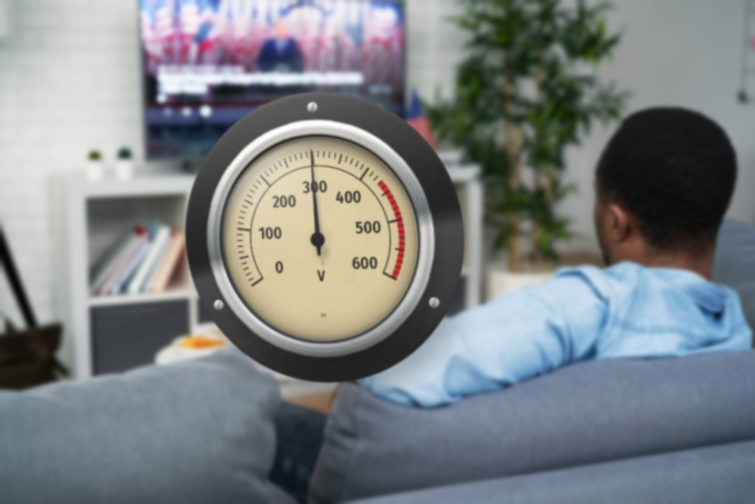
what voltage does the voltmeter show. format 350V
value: 300V
